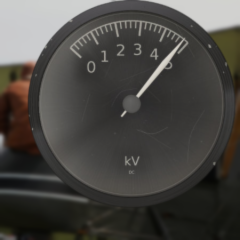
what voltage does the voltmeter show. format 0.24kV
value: 4.8kV
